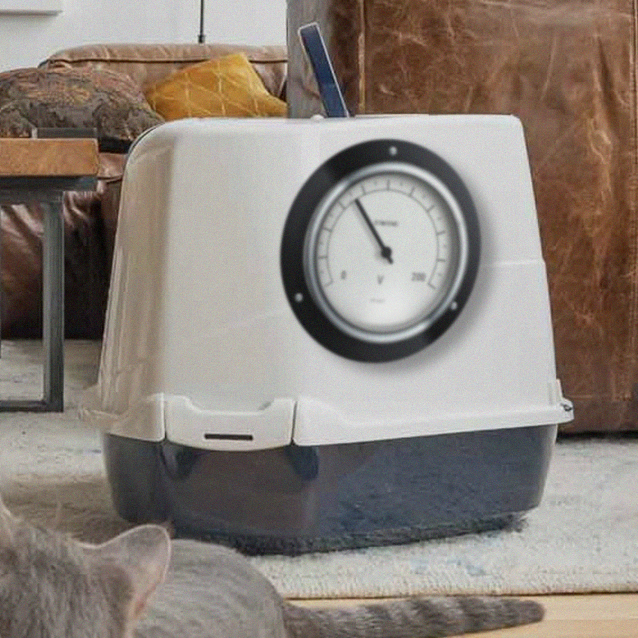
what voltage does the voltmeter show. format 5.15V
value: 70V
